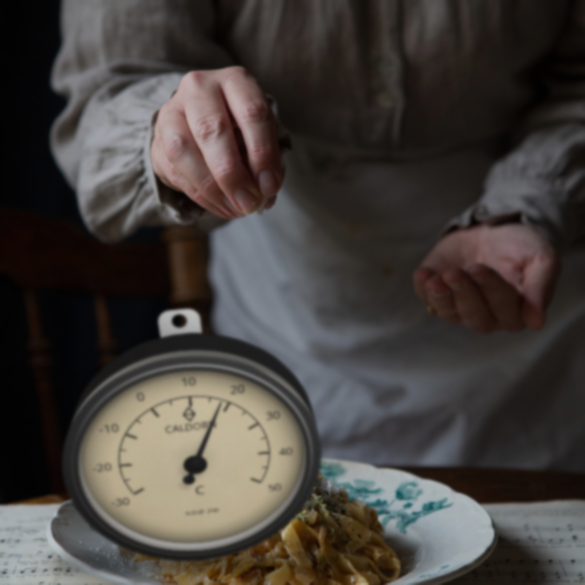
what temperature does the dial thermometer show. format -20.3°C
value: 17.5°C
